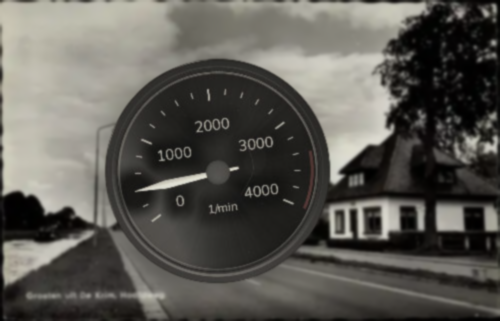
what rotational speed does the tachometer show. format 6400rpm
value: 400rpm
